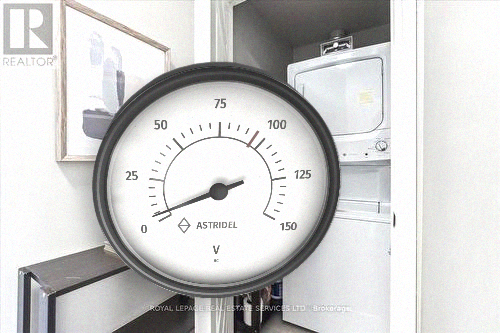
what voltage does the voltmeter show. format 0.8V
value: 5V
